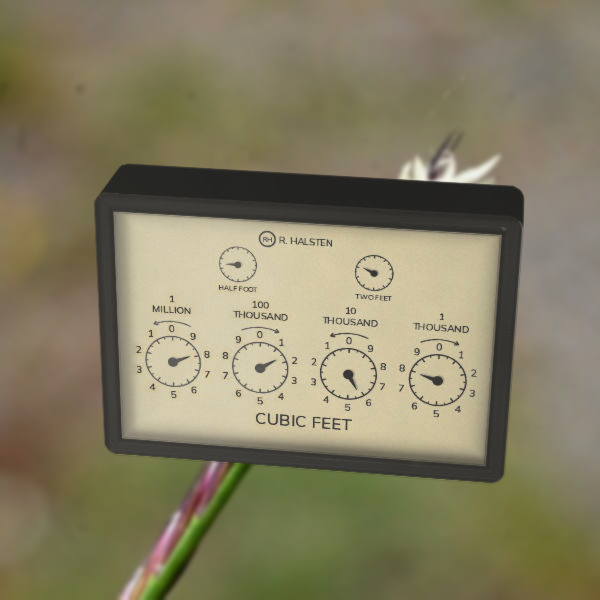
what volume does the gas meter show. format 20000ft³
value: 815800ft³
